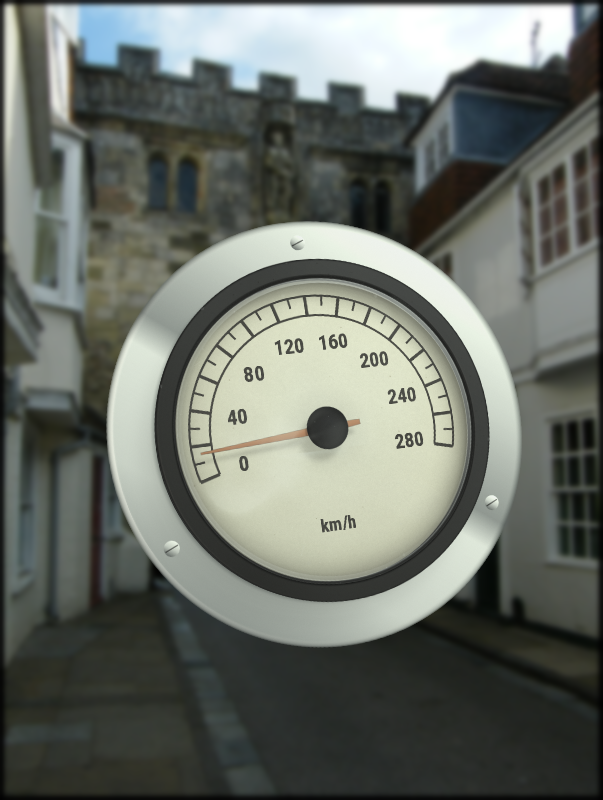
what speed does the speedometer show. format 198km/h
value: 15km/h
